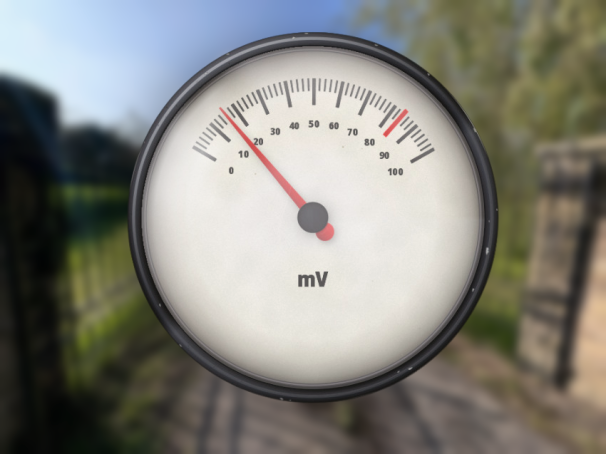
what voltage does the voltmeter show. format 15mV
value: 16mV
